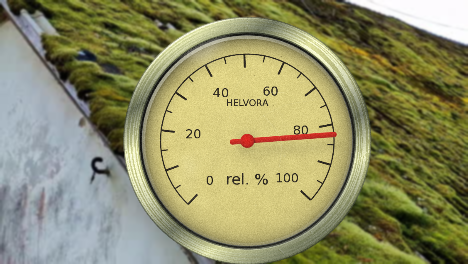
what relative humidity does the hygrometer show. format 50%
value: 82.5%
